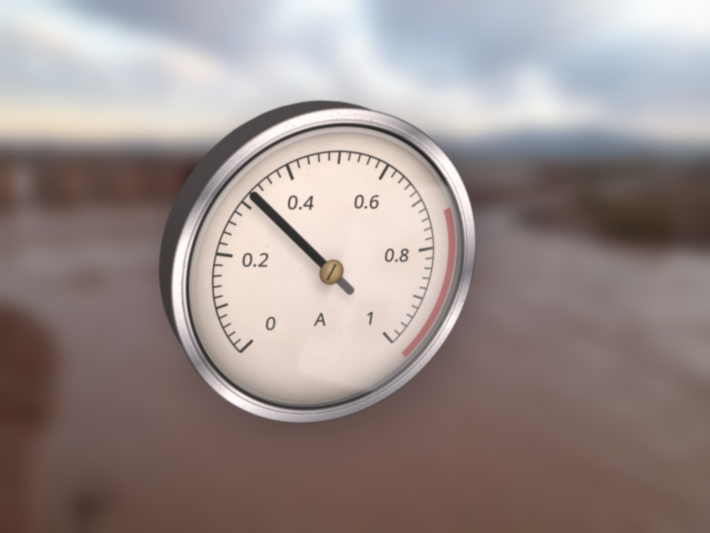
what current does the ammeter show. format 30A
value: 0.32A
